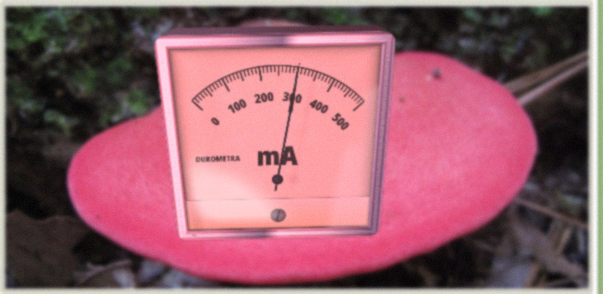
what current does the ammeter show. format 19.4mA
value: 300mA
